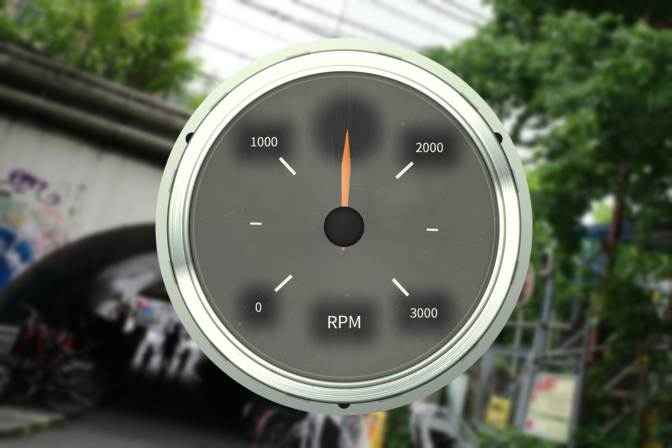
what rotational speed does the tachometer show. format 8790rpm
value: 1500rpm
